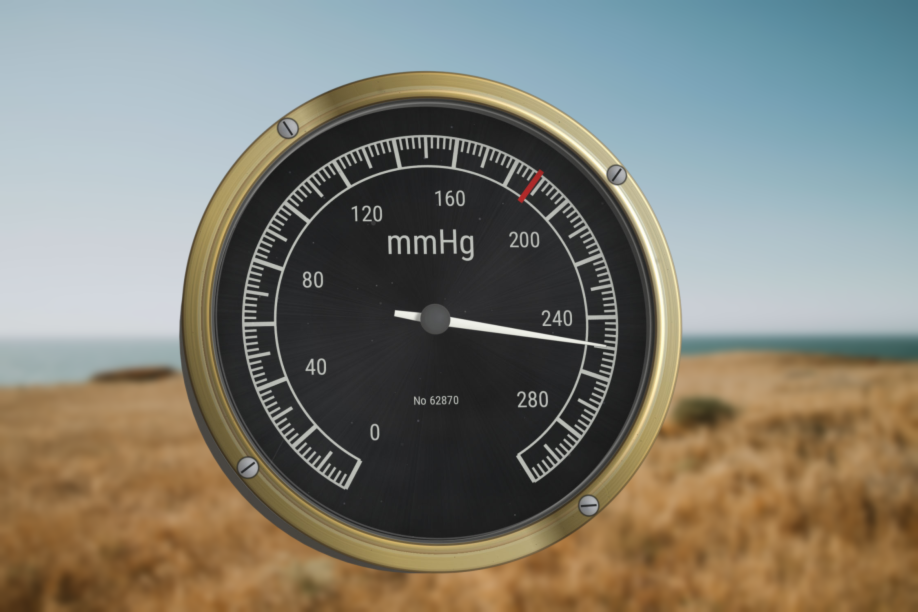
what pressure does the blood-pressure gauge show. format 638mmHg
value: 250mmHg
